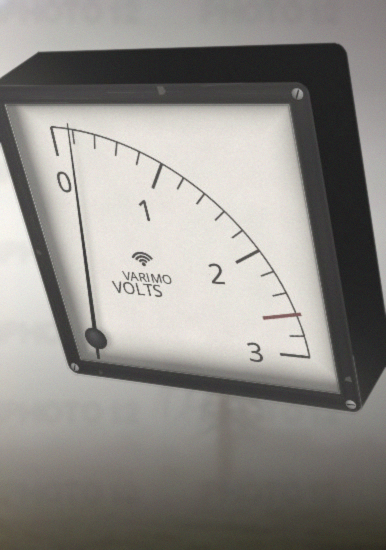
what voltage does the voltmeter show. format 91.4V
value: 0.2V
